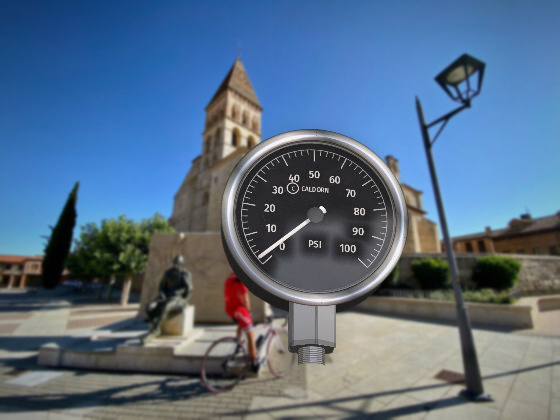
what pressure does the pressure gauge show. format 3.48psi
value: 2psi
